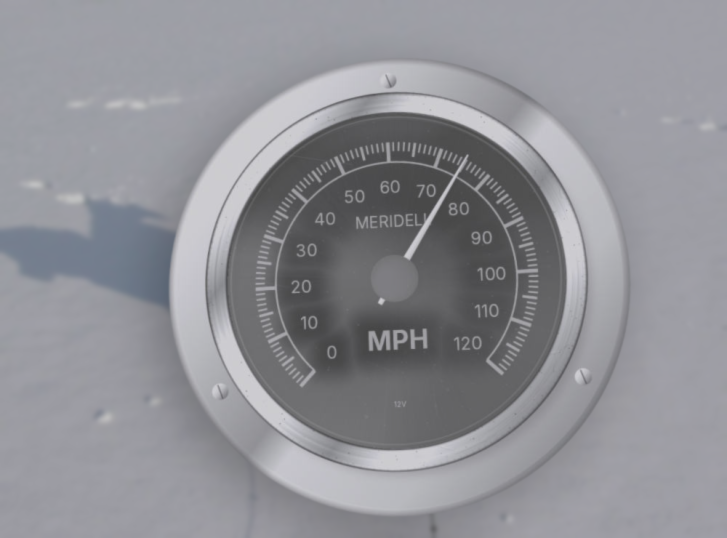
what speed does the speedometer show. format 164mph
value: 75mph
